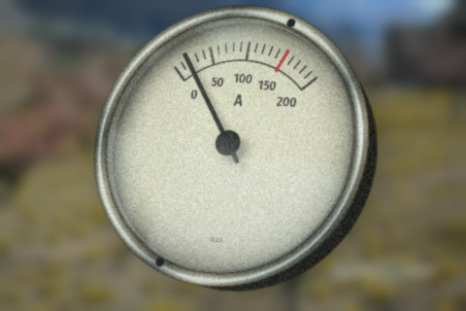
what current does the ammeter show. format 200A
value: 20A
